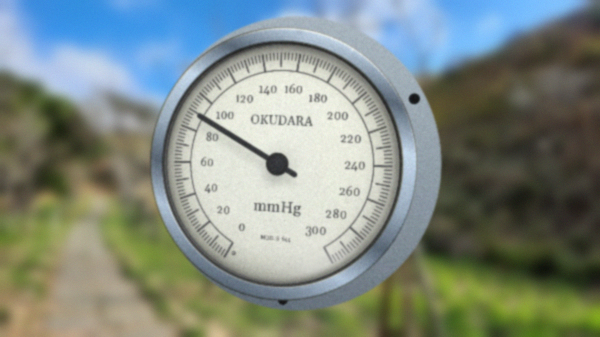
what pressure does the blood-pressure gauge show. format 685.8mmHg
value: 90mmHg
